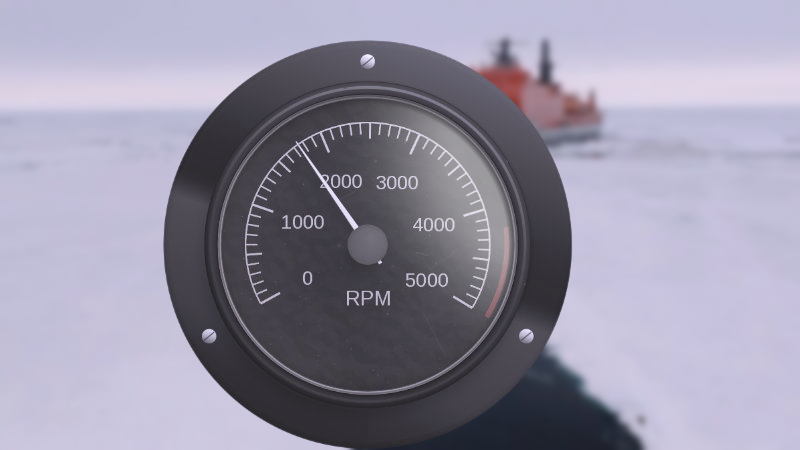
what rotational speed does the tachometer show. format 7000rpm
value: 1750rpm
